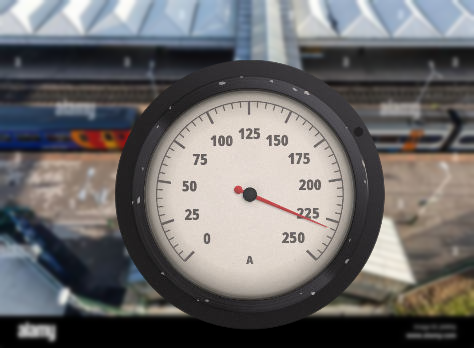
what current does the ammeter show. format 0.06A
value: 230A
